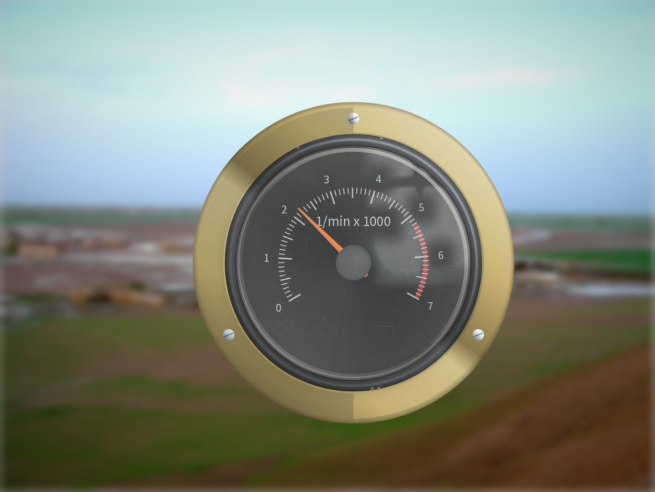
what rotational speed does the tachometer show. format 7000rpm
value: 2200rpm
